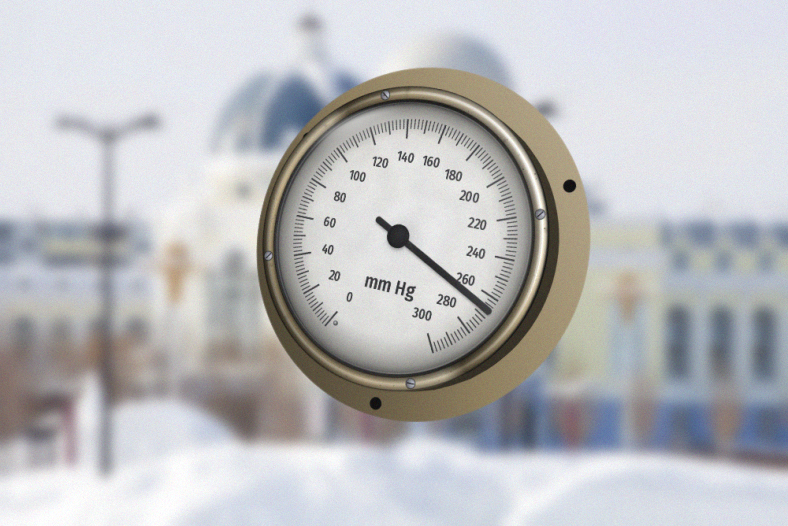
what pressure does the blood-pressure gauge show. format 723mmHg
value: 266mmHg
